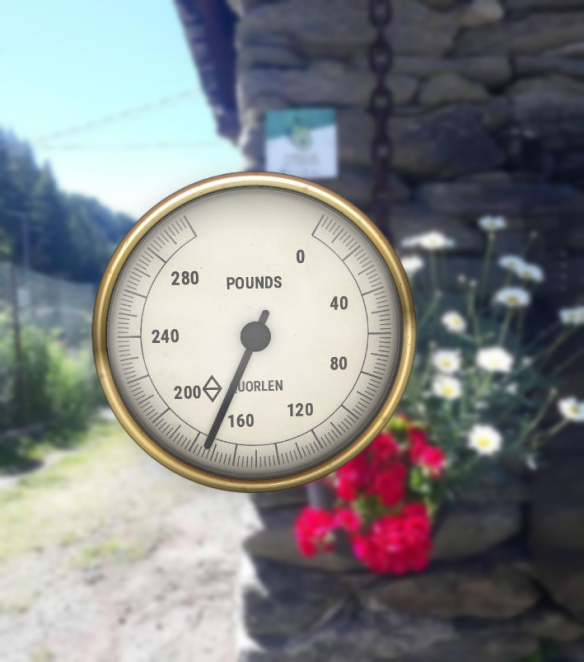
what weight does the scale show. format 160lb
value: 174lb
